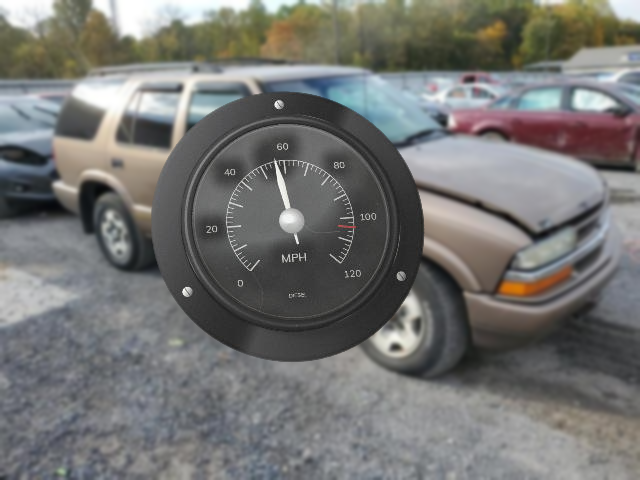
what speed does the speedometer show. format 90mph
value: 56mph
